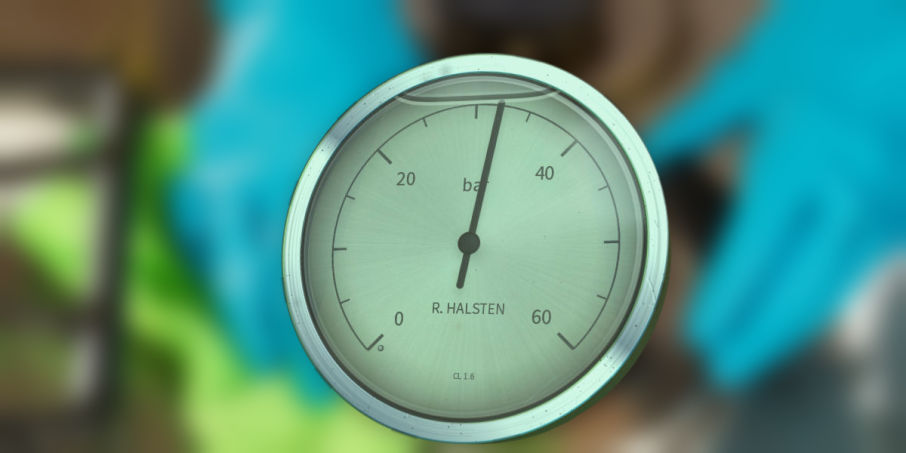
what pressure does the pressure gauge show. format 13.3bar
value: 32.5bar
